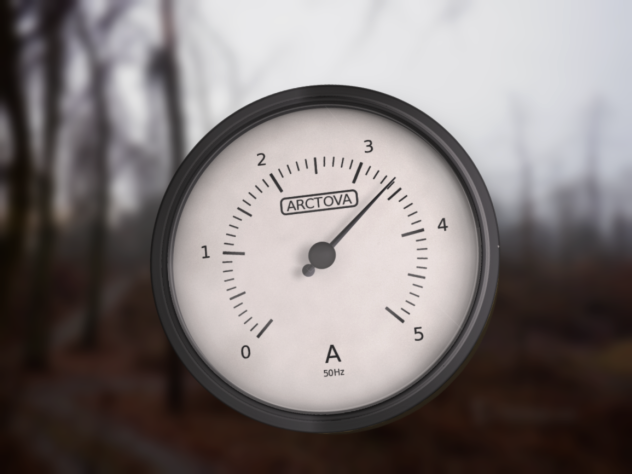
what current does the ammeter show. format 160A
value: 3.4A
